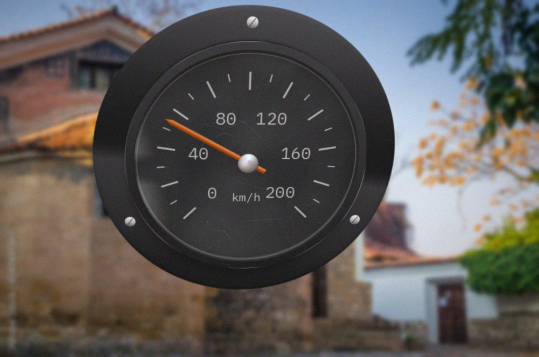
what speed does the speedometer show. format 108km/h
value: 55km/h
